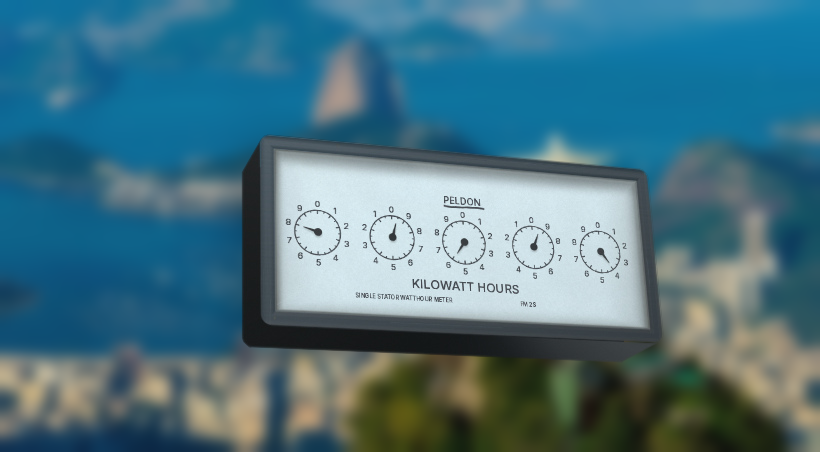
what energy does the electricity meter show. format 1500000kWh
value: 79594kWh
